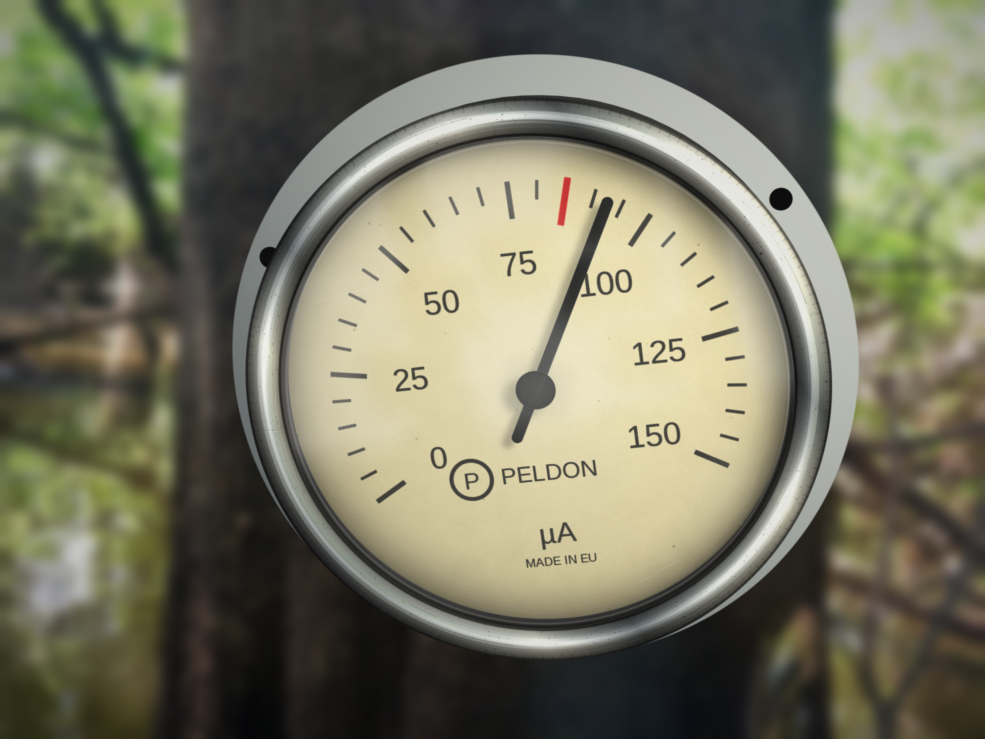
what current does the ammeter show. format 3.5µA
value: 92.5µA
